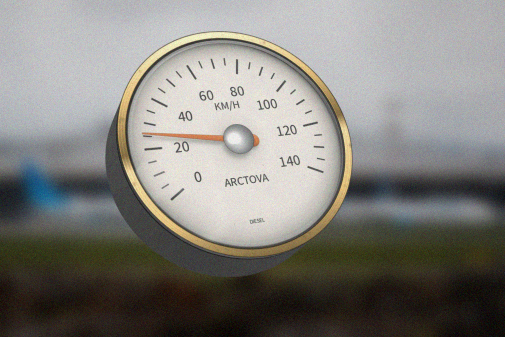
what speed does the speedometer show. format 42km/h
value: 25km/h
